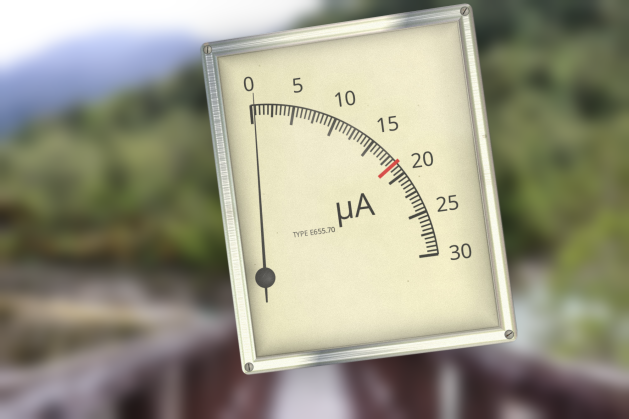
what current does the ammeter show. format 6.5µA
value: 0.5µA
